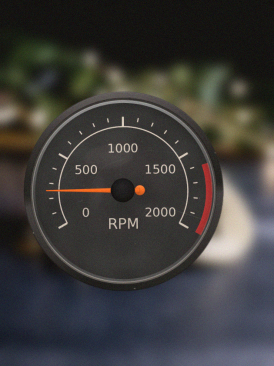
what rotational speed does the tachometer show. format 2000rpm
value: 250rpm
